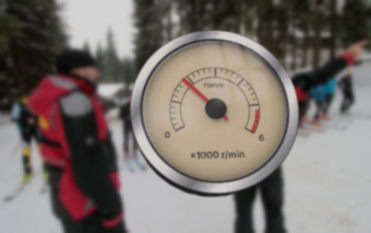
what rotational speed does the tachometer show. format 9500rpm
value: 1800rpm
